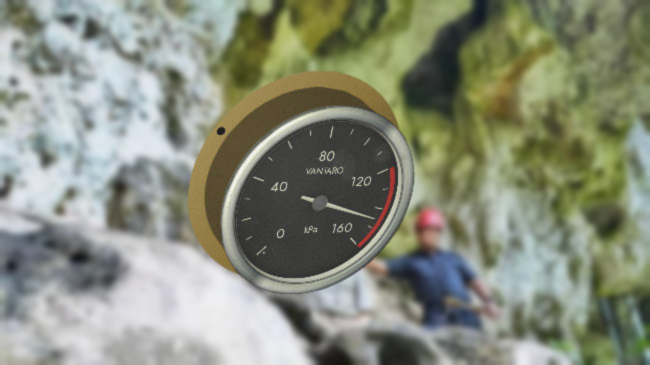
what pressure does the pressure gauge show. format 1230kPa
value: 145kPa
